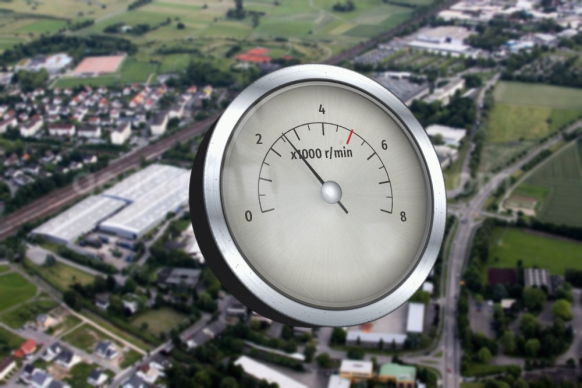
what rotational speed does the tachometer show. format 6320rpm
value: 2500rpm
